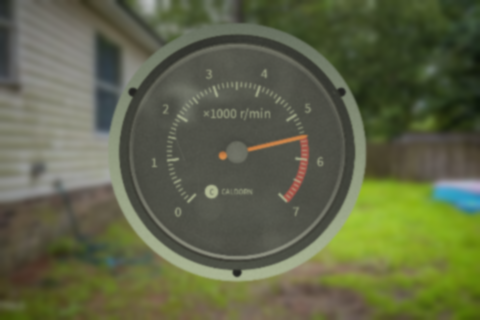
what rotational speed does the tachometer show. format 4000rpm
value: 5500rpm
